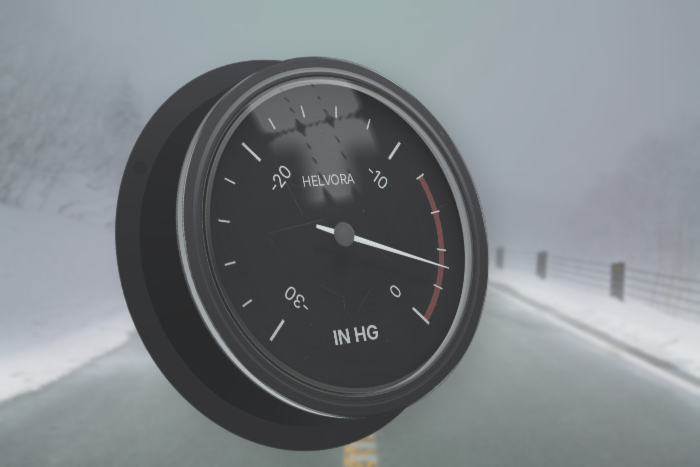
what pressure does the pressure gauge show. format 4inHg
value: -3inHg
